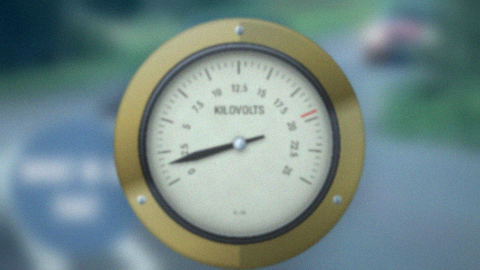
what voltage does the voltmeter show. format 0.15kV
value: 1.5kV
